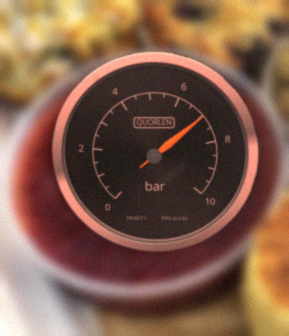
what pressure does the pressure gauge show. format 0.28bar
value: 7bar
